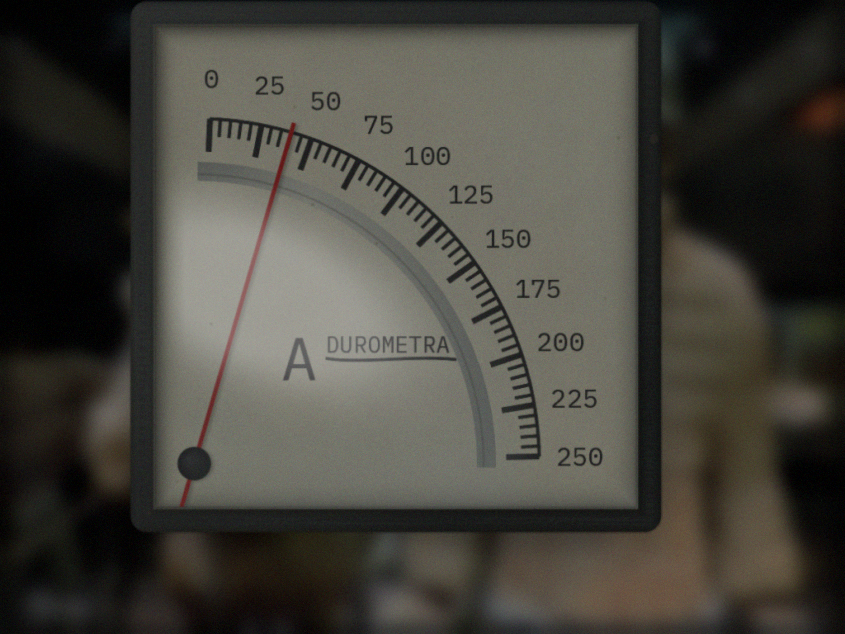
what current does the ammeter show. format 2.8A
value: 40A
